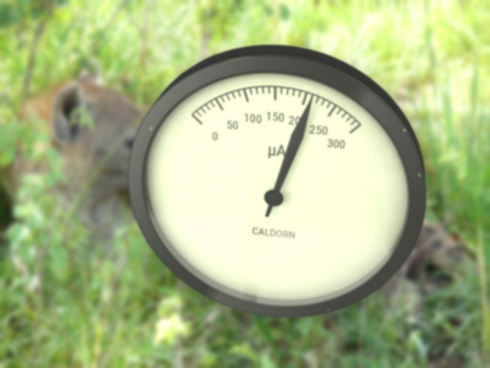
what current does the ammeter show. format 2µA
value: 210µA
